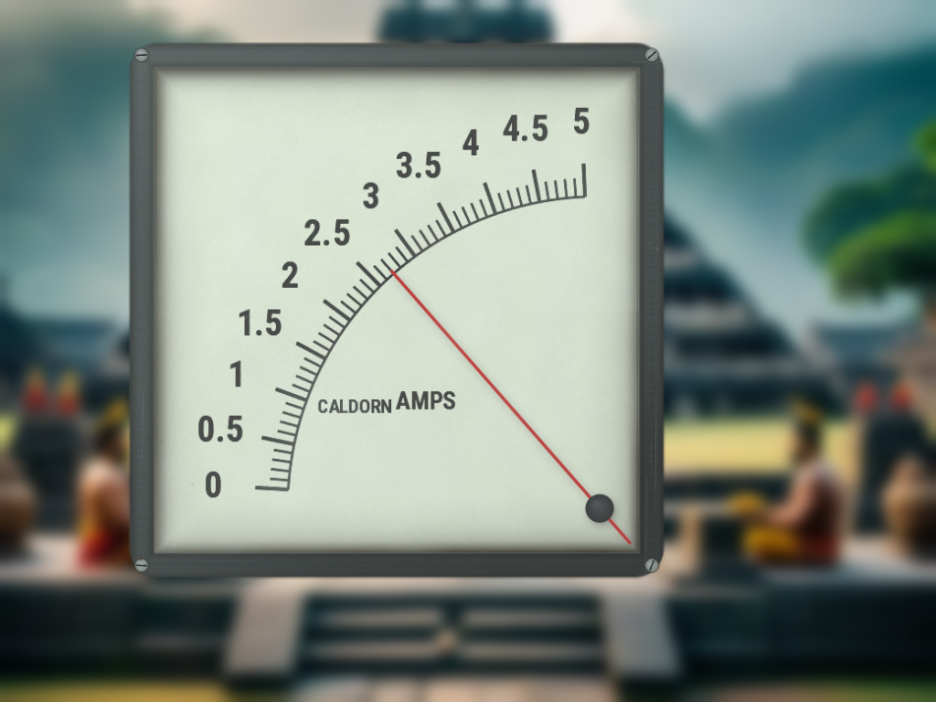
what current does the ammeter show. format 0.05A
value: 2.7A
